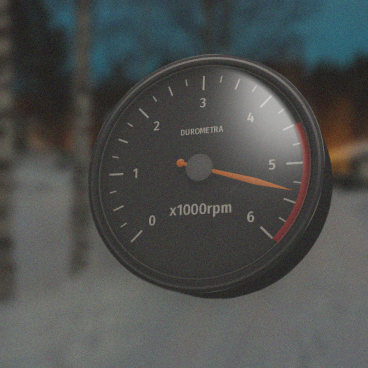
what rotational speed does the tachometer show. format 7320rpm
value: 5375rpm
